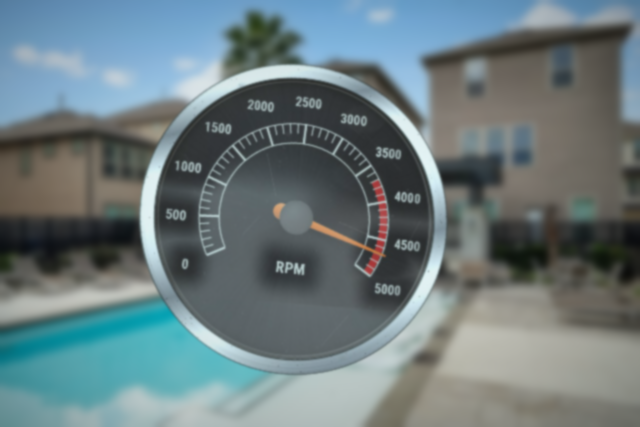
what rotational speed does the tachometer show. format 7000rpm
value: 4700rpm
